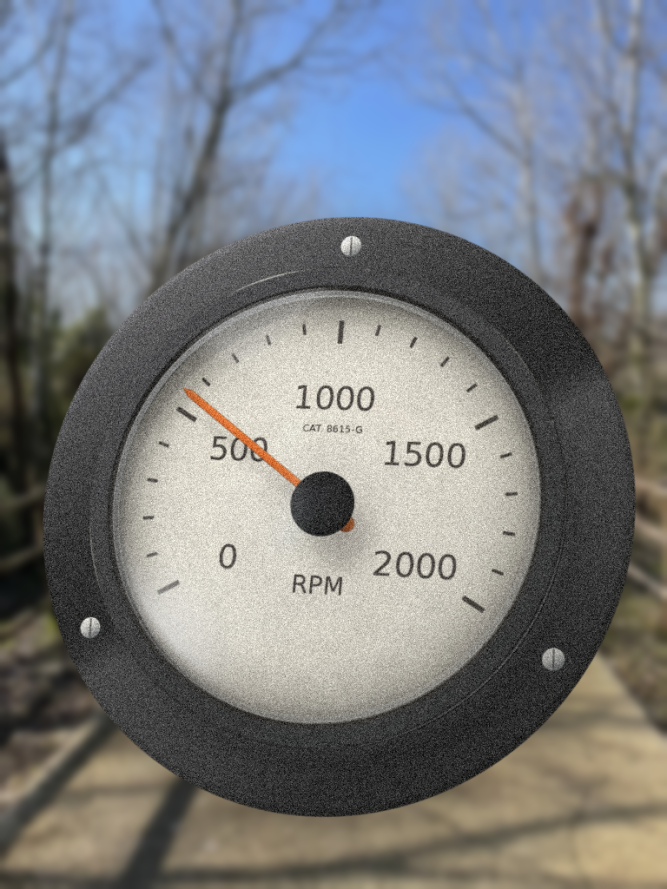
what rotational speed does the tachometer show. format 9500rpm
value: 550rpm
